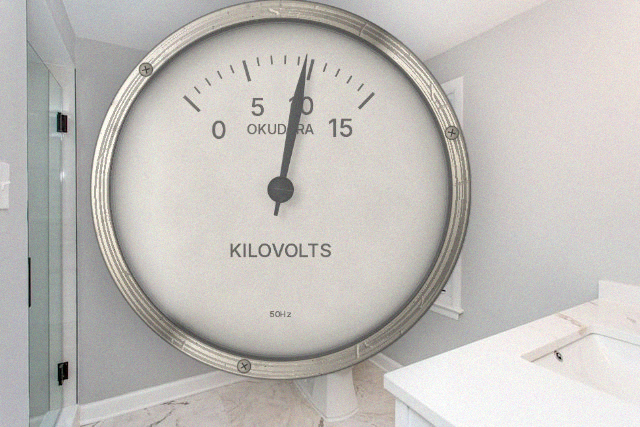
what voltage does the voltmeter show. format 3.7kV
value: 9.5kV
